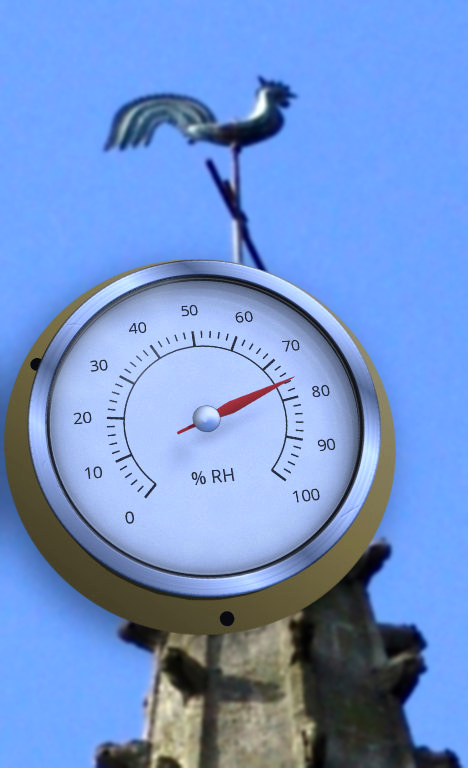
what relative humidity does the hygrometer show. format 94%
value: 76%
